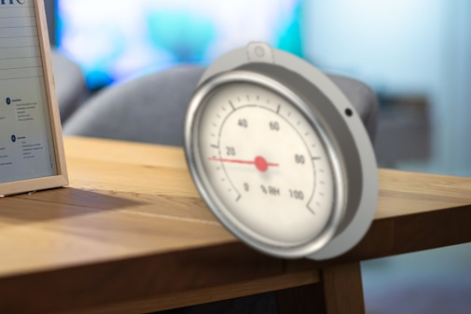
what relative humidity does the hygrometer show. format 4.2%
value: 16%
